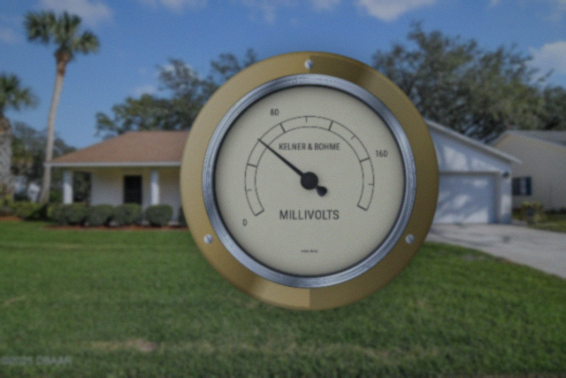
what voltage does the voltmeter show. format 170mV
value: 60mV
